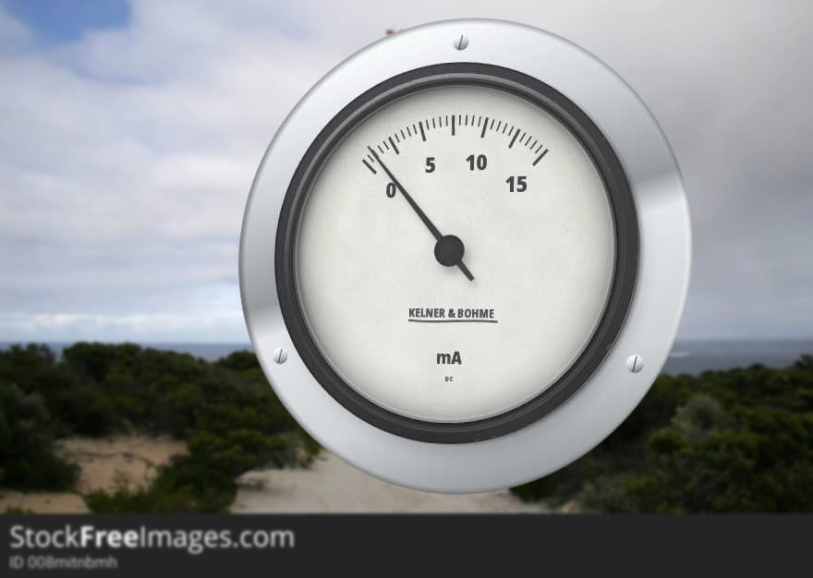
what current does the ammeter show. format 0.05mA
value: 1mA
